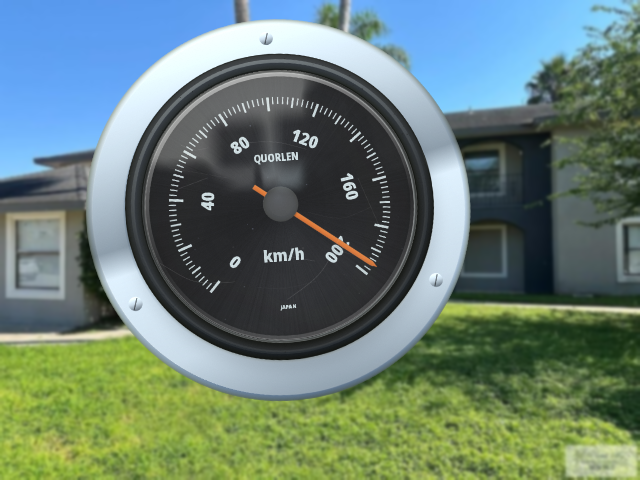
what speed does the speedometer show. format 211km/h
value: 196km/h
